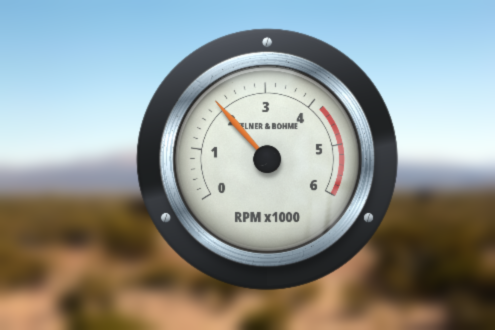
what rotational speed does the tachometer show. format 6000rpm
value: 2000rpm
